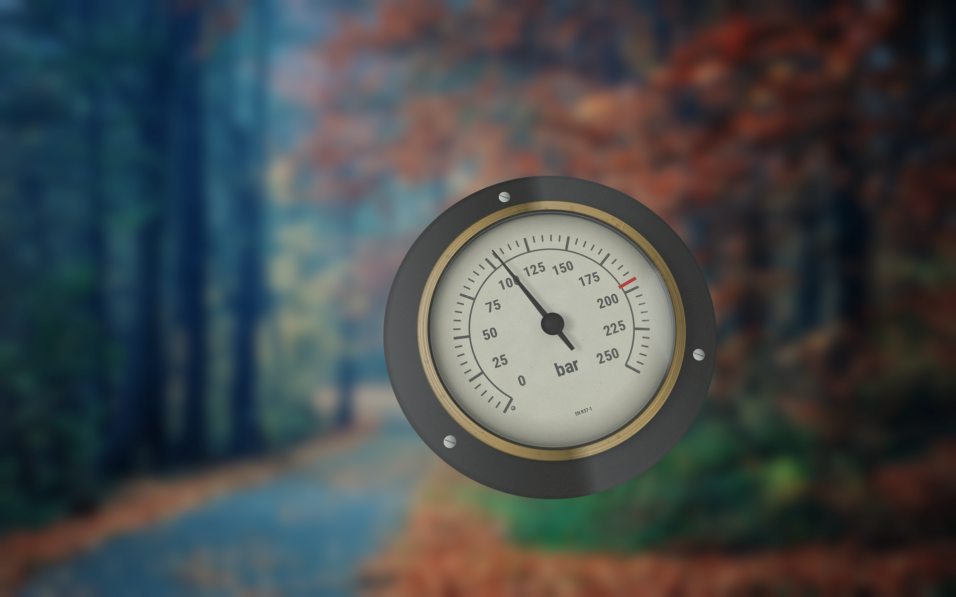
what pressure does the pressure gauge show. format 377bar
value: 105bar
